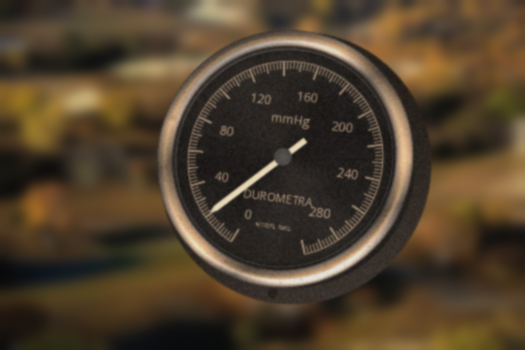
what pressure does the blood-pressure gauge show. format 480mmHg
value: 20mmHg
